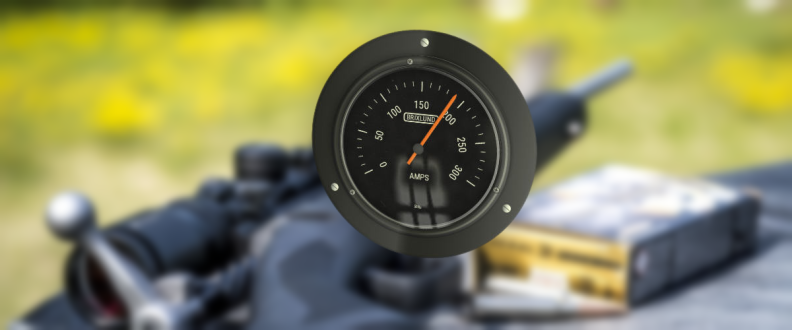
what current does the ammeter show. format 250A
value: 190A
